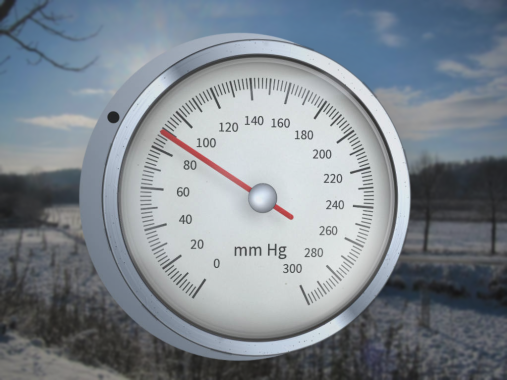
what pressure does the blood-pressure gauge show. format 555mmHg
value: 88mmHg
